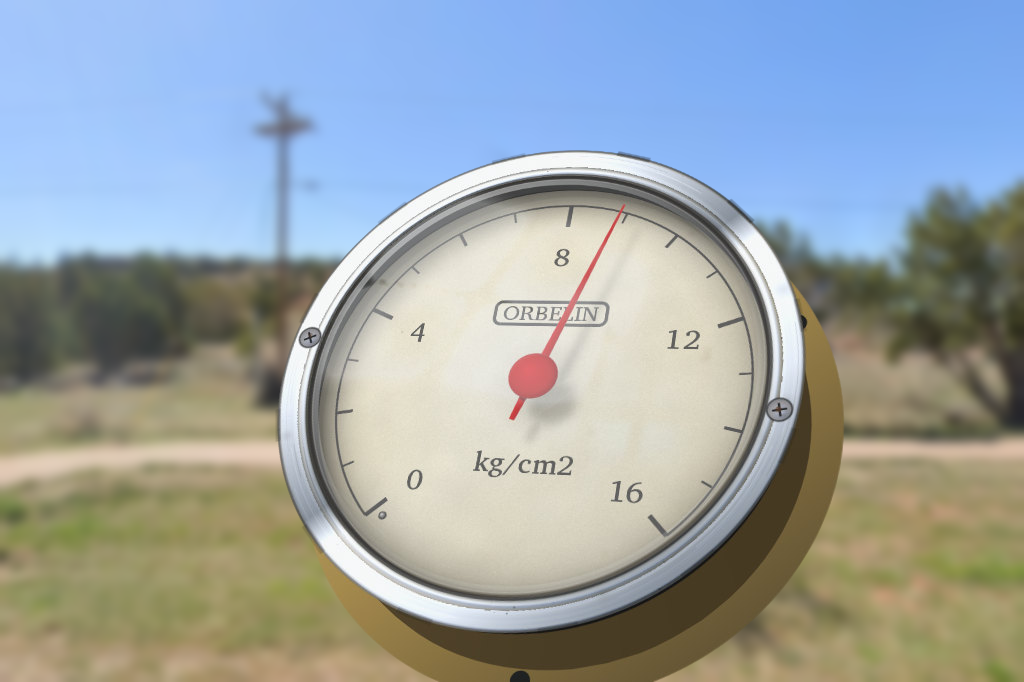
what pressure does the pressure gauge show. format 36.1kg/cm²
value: 9kg/cm²
